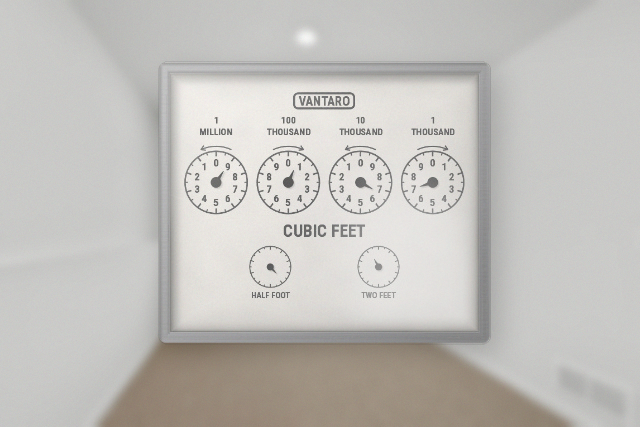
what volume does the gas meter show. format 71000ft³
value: 906700ft³
